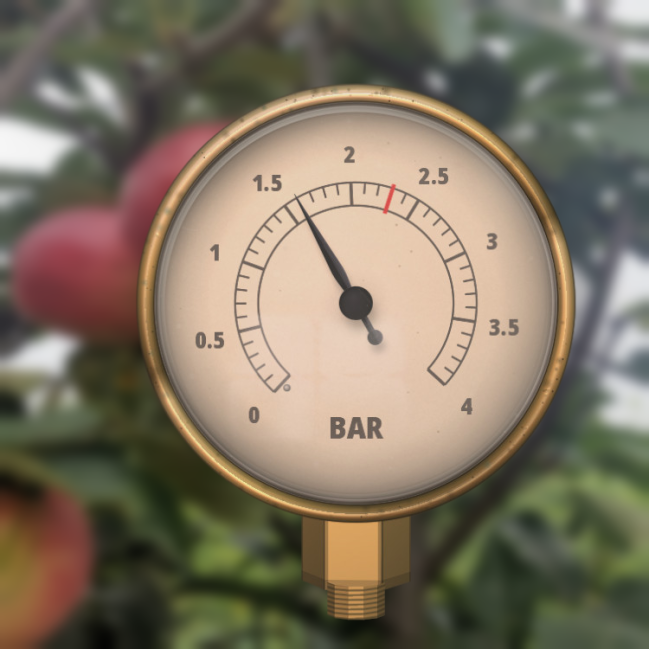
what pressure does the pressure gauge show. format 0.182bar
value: 1.6bar
